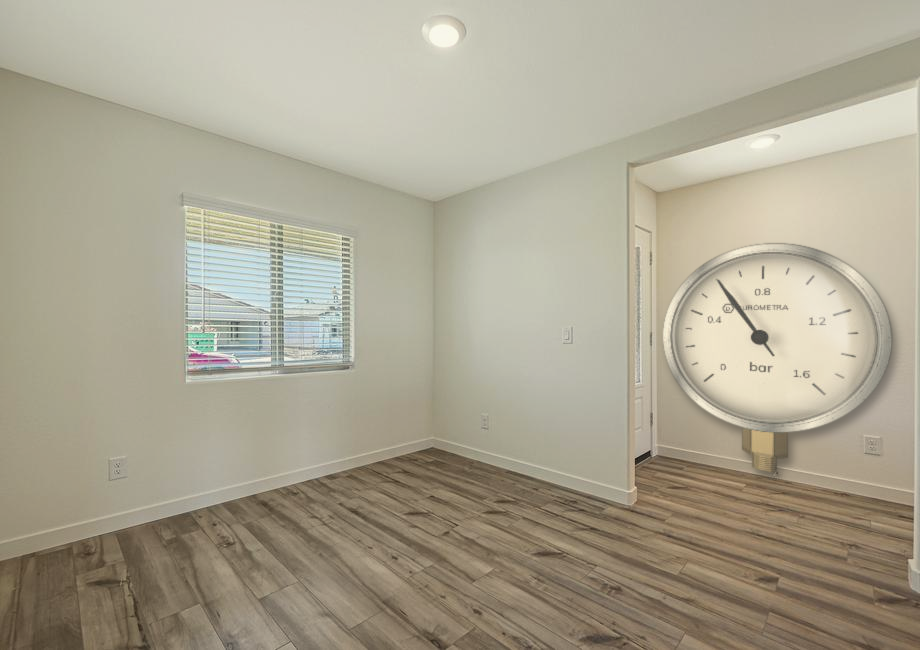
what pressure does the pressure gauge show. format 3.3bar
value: 0.6bar
